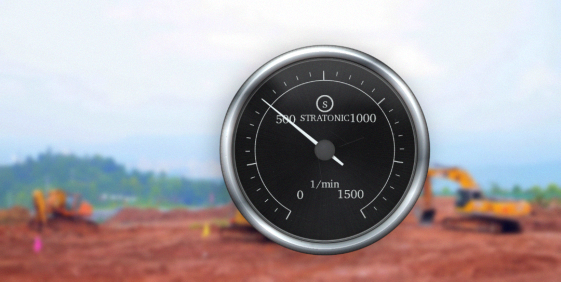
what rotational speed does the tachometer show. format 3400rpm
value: 500rpm
